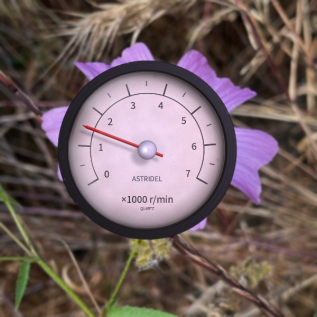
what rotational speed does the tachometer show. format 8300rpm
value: 1500rpm
